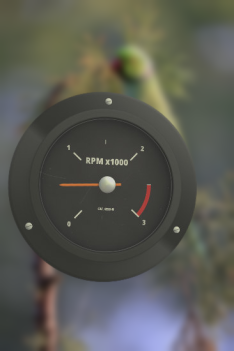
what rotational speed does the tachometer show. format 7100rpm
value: 500rpm
